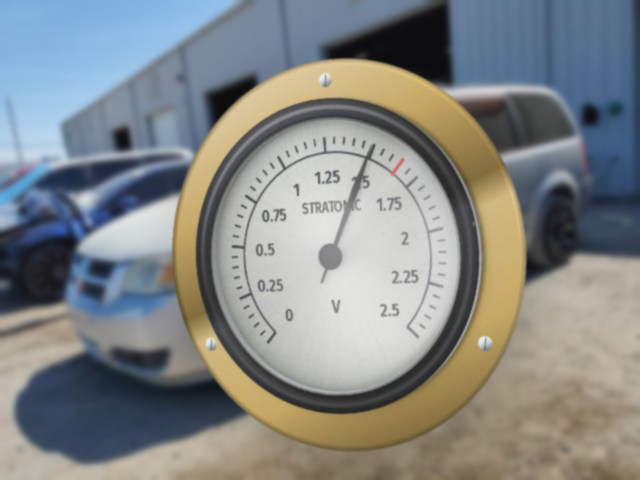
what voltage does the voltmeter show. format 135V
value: 1.5V
